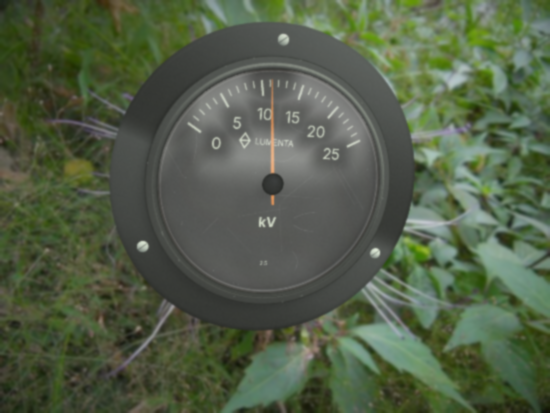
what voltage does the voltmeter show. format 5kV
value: 11kV
